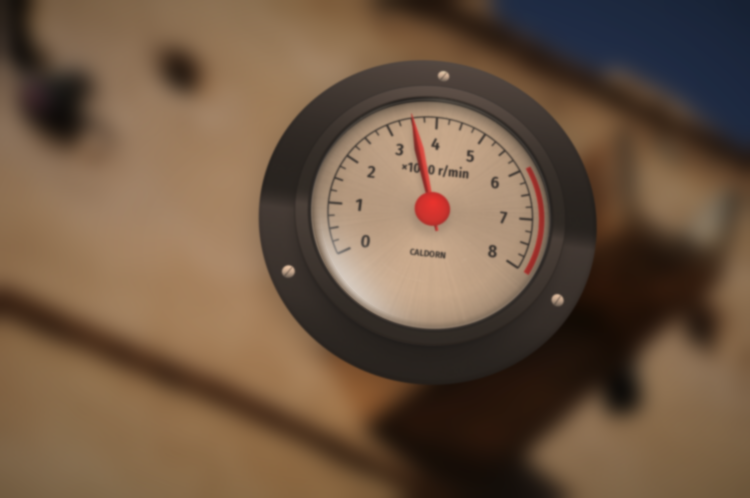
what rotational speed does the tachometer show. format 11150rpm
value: 3500rpm
